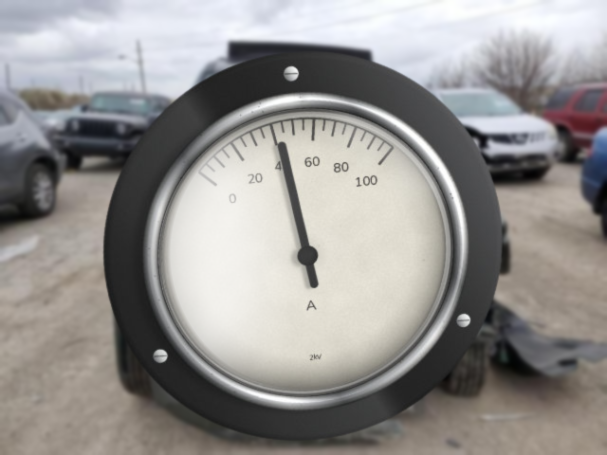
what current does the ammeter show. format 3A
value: 42.5A
